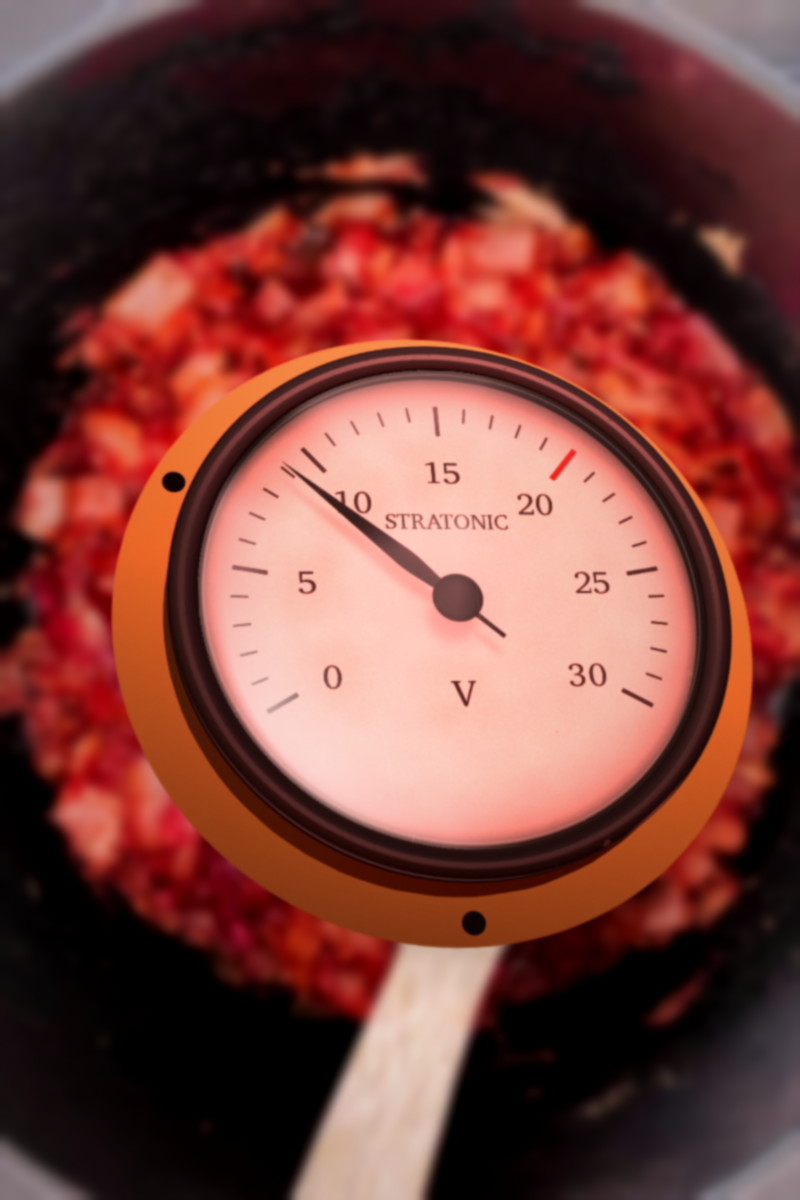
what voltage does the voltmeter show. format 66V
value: 9V
